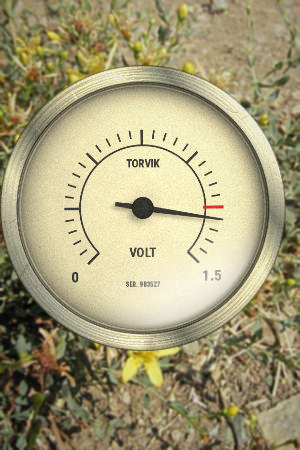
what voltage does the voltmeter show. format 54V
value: 1.3V
